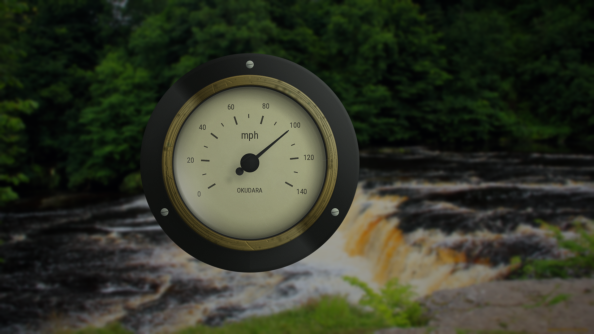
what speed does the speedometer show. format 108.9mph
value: 100mph
